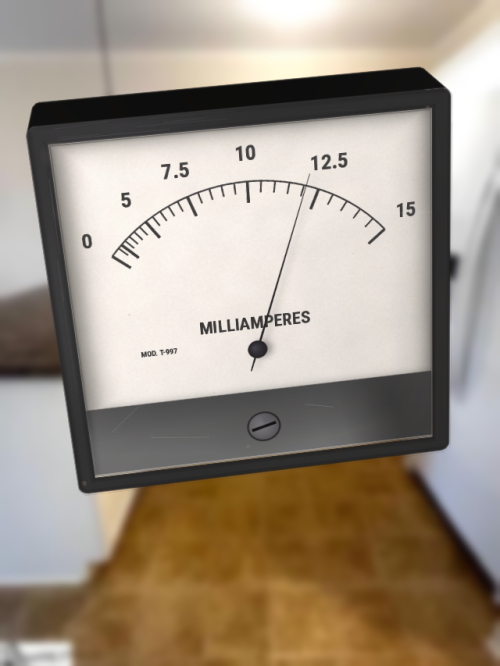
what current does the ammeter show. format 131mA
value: 12mA
